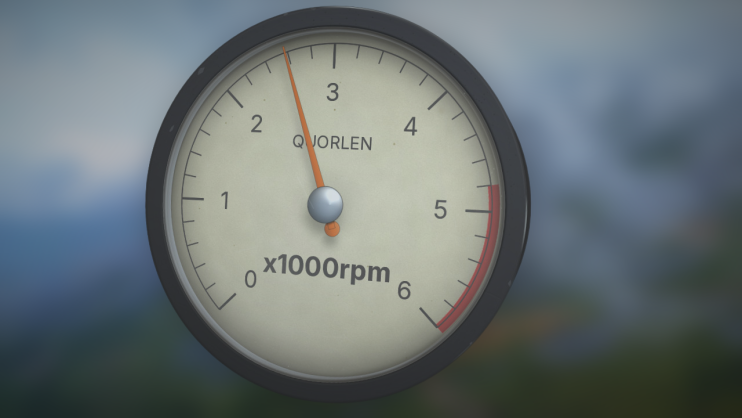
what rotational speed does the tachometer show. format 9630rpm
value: 2600rpm
